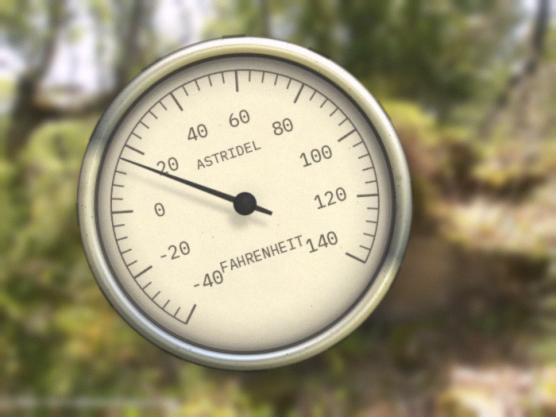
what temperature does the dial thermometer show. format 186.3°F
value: 16°F
